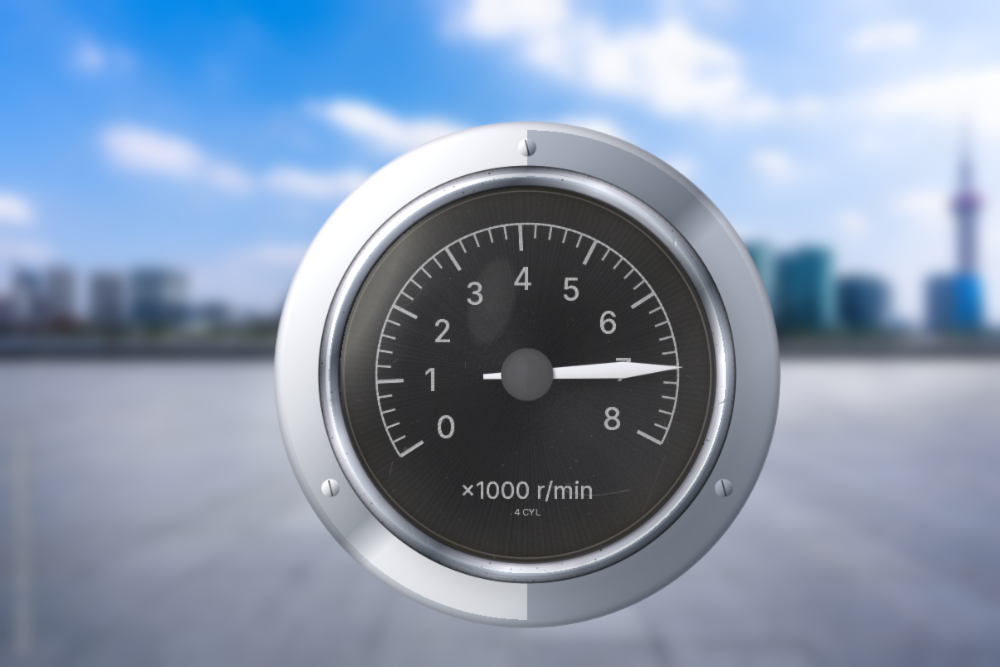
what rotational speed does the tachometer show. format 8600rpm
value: 7000rpm
